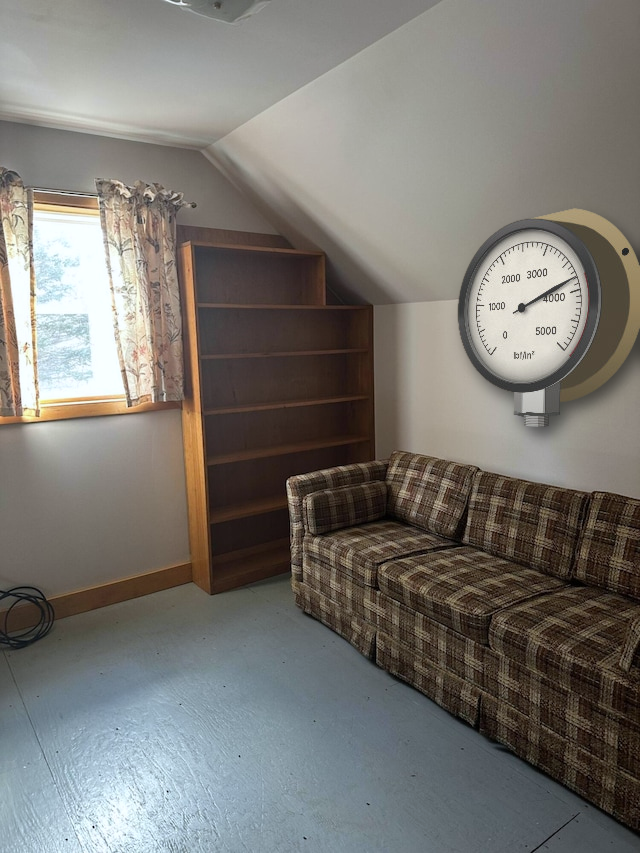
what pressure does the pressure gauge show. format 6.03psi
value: 3800psi
